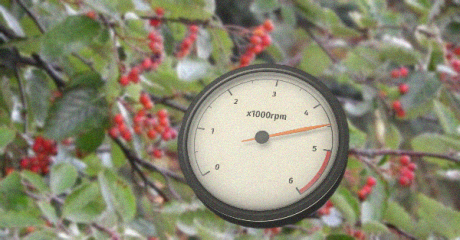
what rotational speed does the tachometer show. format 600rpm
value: 4500rpm
